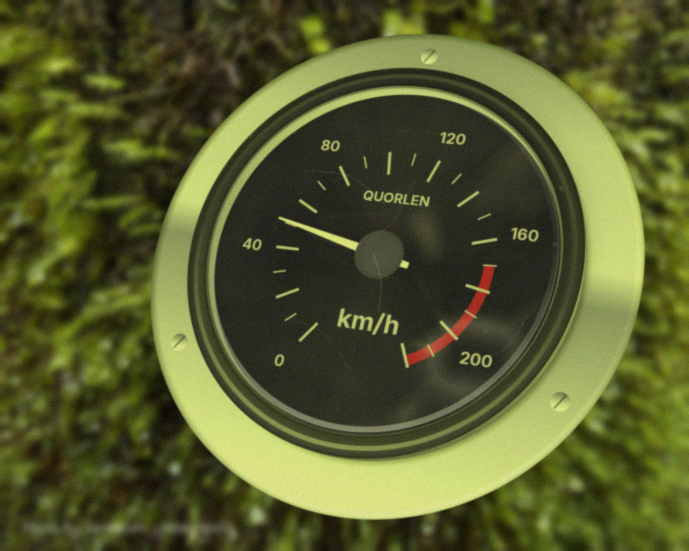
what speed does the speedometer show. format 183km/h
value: 50km/h
